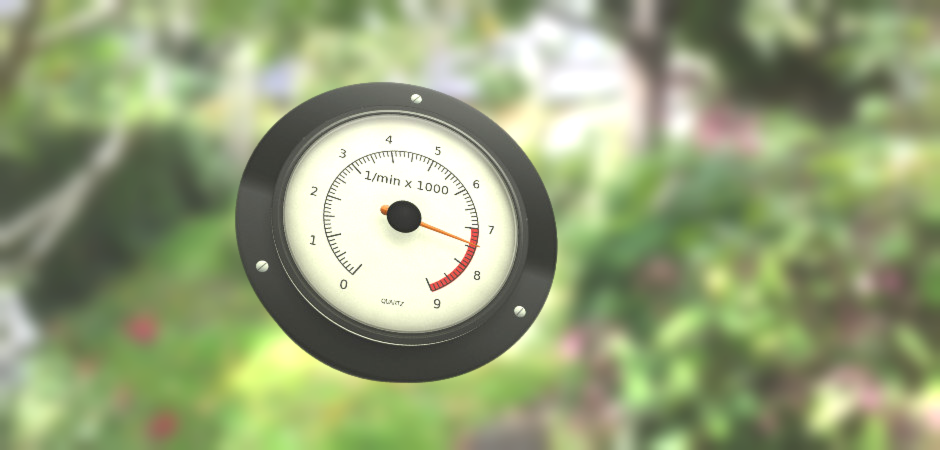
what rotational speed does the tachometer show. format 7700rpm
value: 7500rpm
